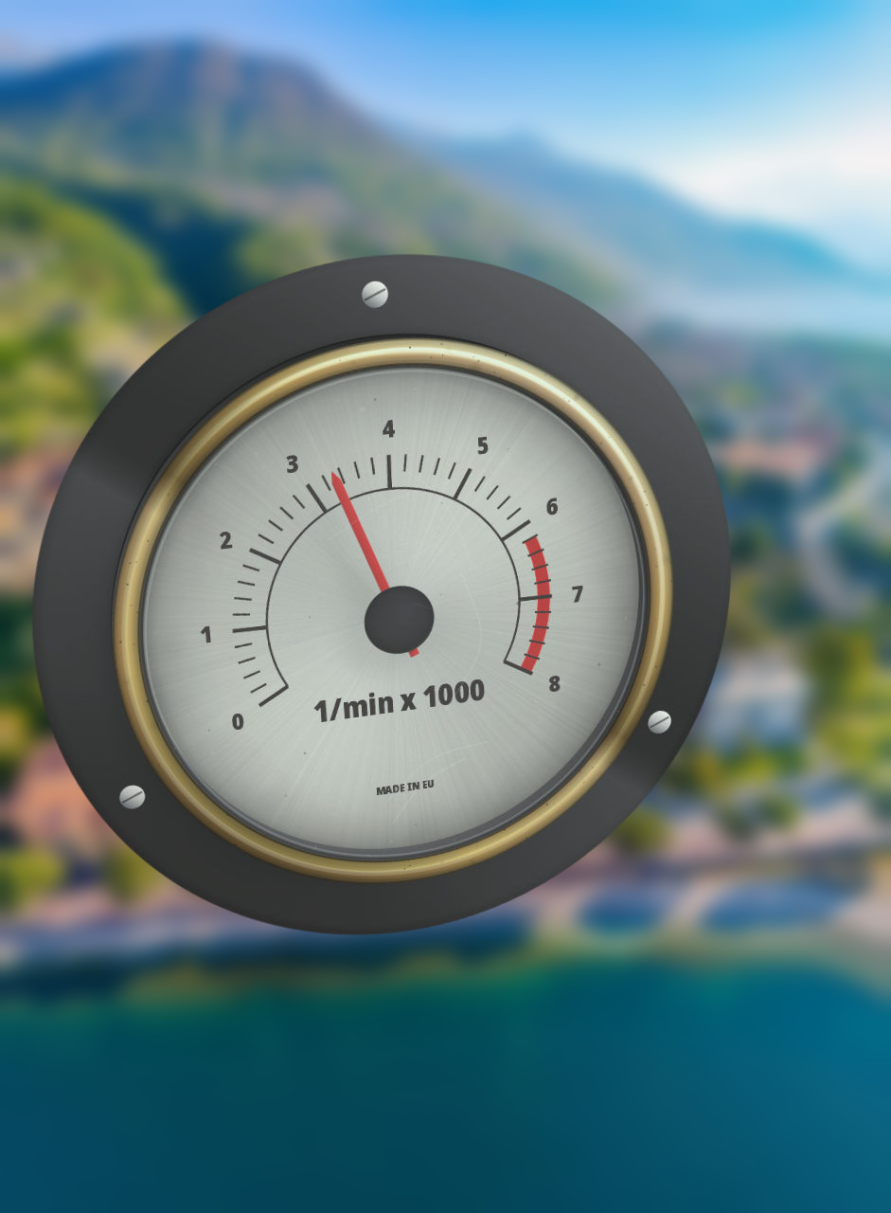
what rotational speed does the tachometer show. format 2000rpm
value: 3300rpm
